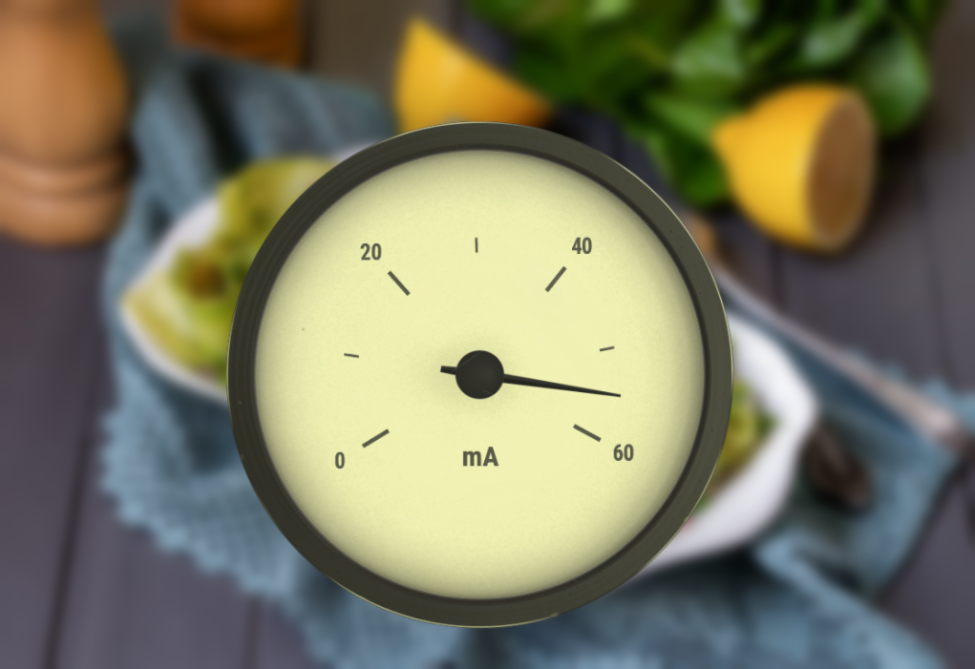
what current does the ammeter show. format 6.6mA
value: 55mA
